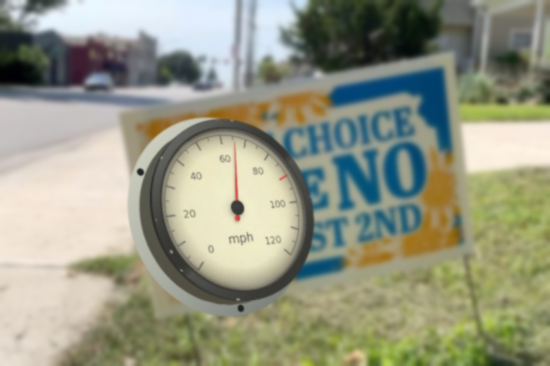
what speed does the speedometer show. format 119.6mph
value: 65mph
